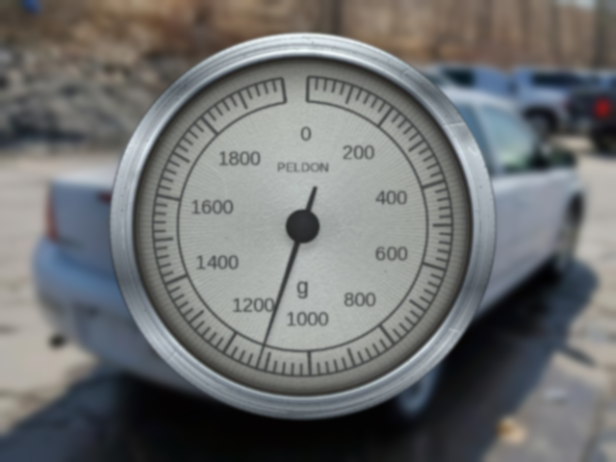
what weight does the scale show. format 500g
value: 1120g
